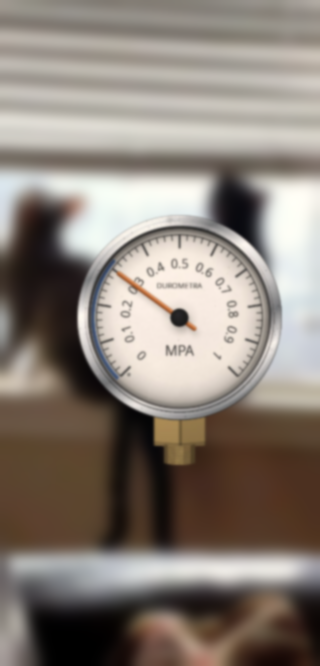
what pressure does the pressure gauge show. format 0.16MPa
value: 0.3MPa
